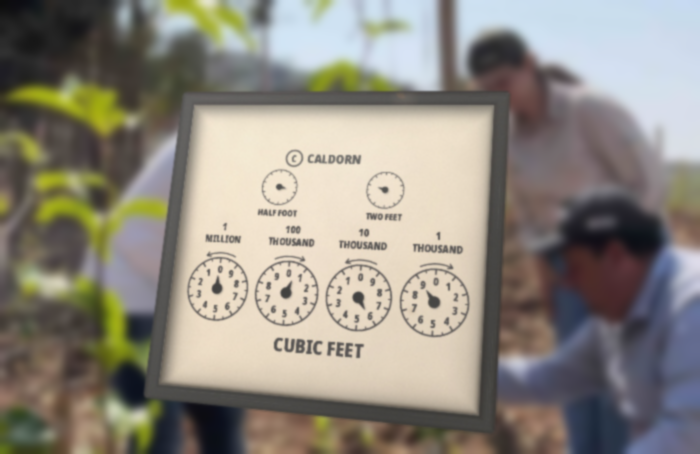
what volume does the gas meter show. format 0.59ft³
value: 5900ft³
